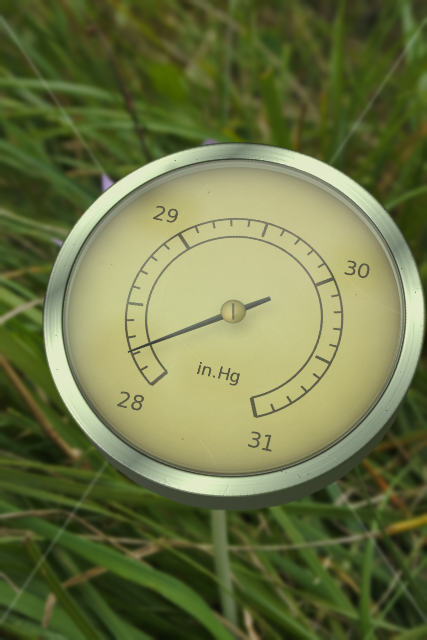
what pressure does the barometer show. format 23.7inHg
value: 28.2inHg
